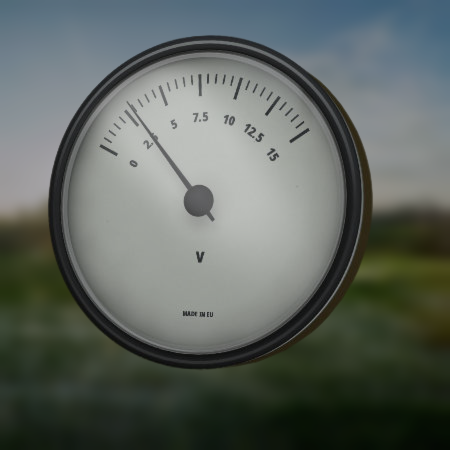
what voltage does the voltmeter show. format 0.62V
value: 3V
